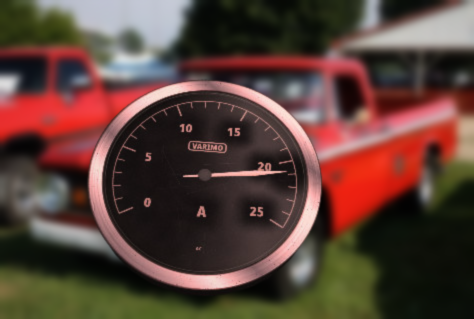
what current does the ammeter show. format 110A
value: 21A
